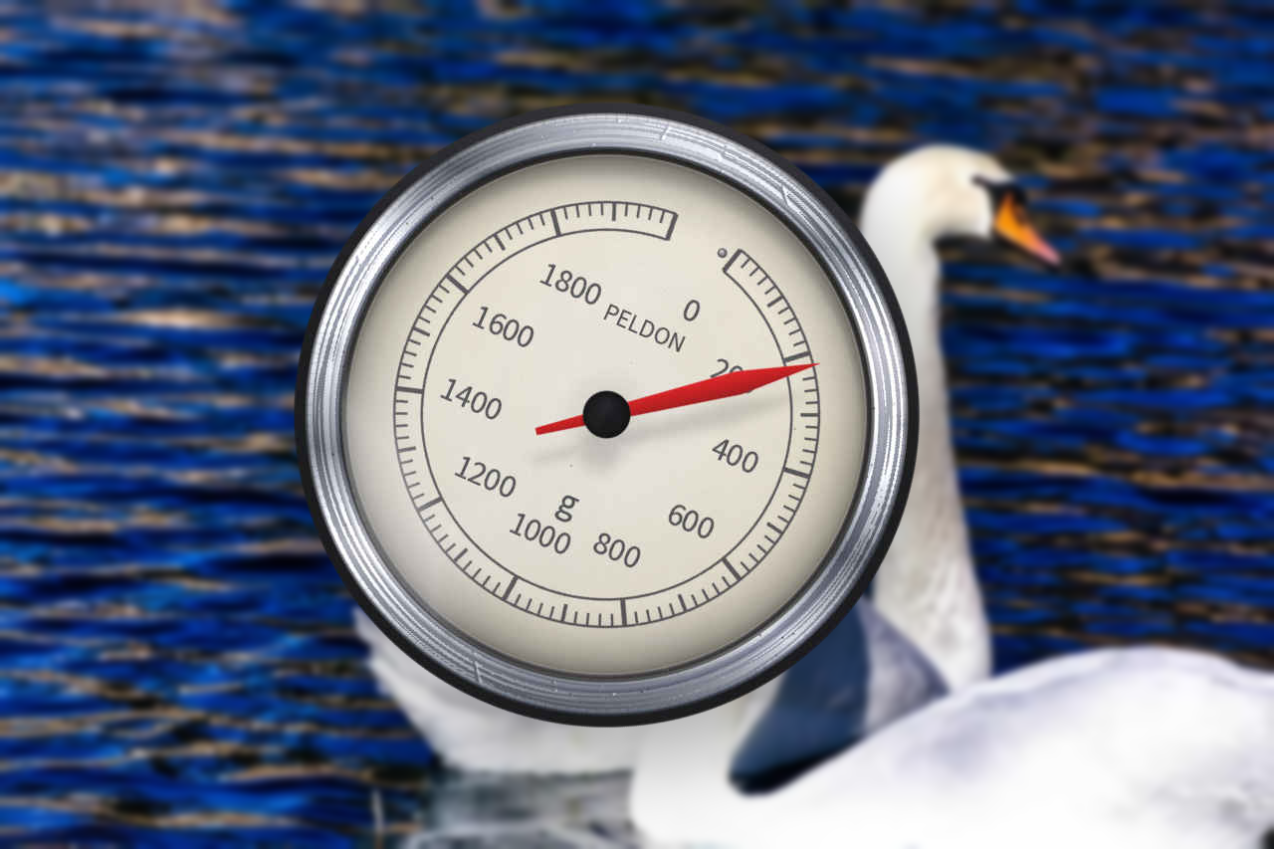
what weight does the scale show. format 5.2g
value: 220g
